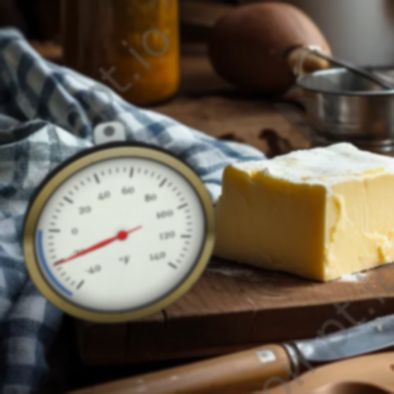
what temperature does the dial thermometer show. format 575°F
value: -20°F
